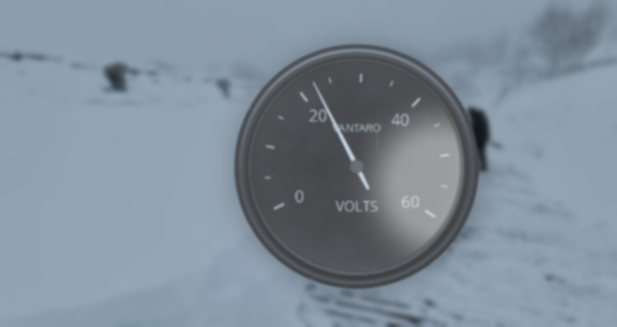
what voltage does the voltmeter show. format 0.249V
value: 22.5V
